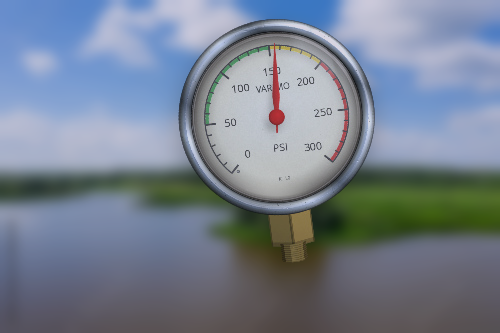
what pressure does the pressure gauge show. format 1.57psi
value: 155psi
